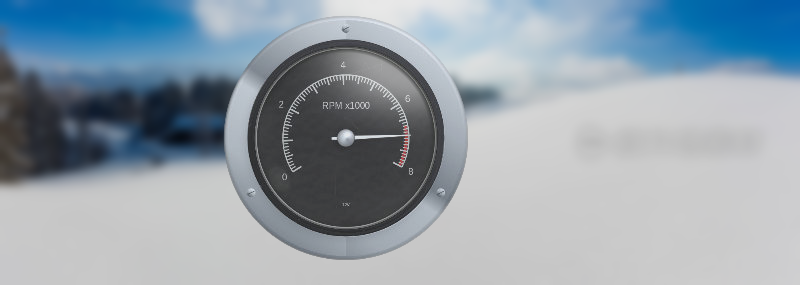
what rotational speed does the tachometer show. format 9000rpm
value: 7000rpm
